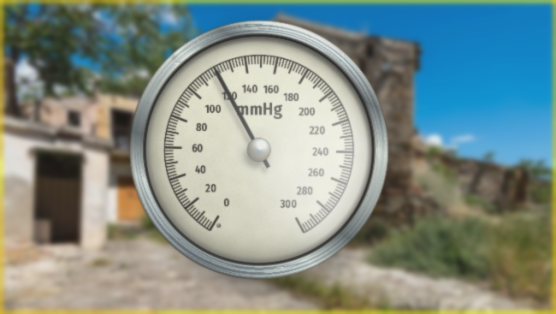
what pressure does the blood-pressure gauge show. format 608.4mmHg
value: 120mmHg
